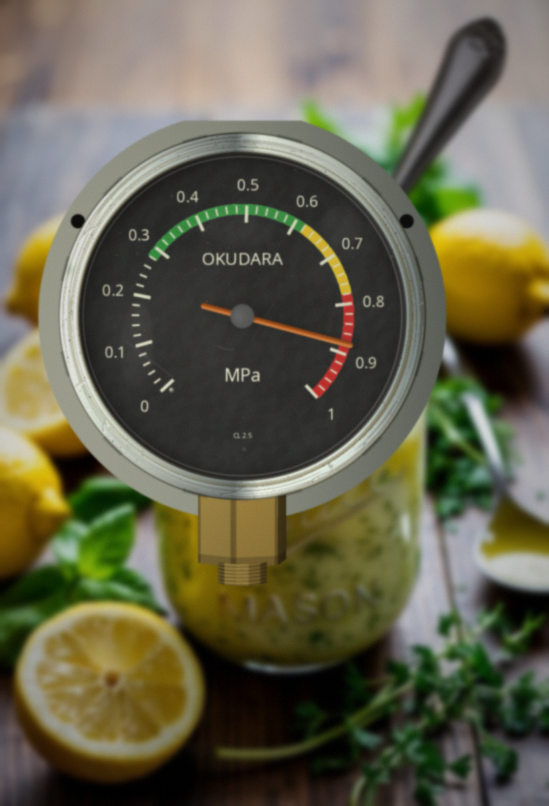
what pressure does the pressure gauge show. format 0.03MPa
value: 0.88MPa
